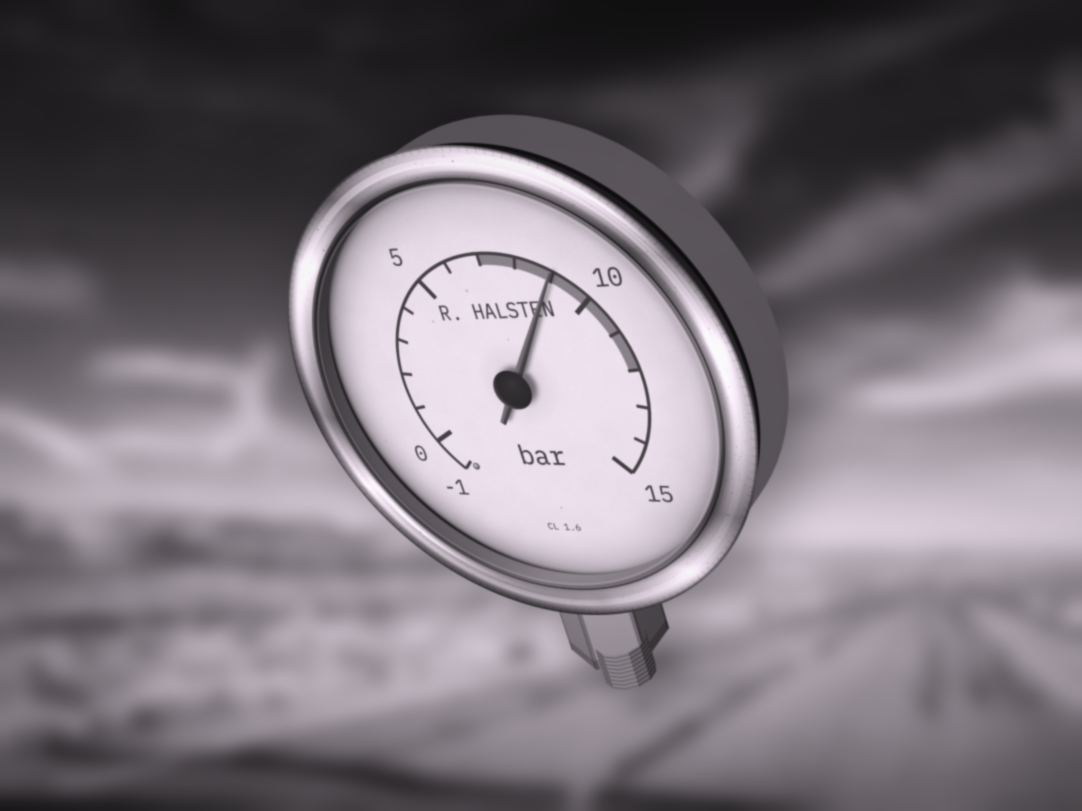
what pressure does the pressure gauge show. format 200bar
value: 9bar
